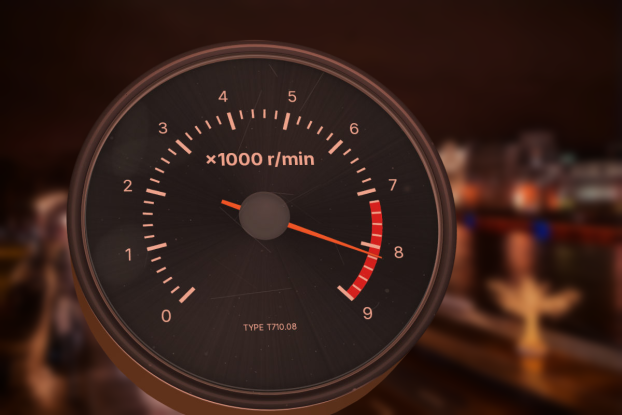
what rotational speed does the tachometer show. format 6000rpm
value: 8200rpm
